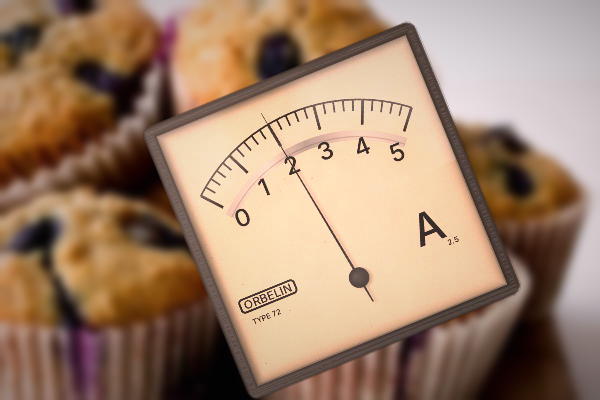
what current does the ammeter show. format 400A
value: 2A
